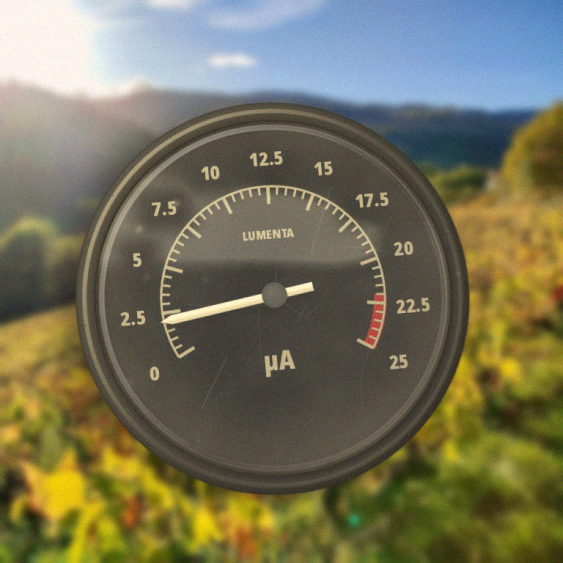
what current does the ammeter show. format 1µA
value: 2µA
